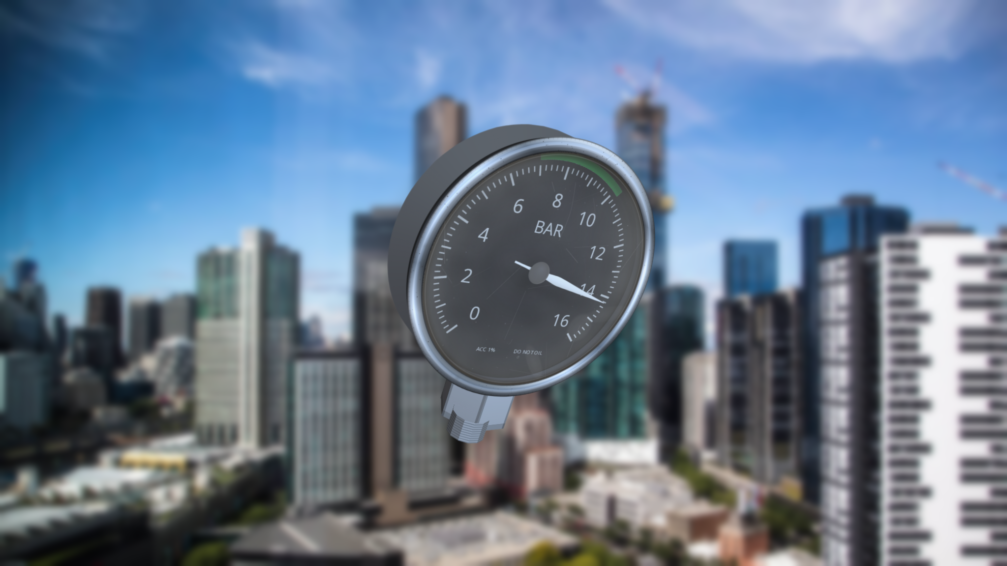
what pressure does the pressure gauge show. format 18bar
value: 14.2bar
